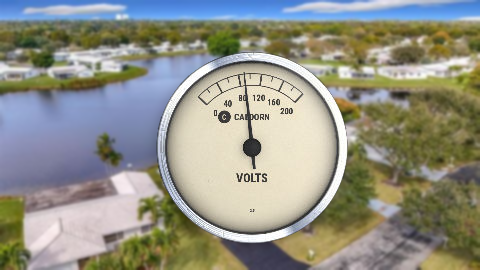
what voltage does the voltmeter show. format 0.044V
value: 90V
